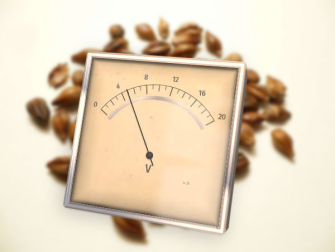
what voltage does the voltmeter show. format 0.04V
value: 5V
